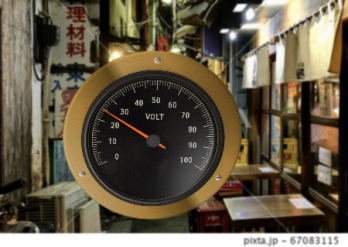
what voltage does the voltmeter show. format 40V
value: 25V
